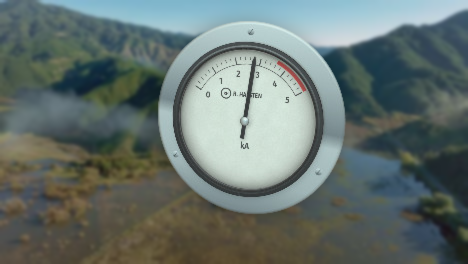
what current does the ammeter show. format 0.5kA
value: 2.8kA
